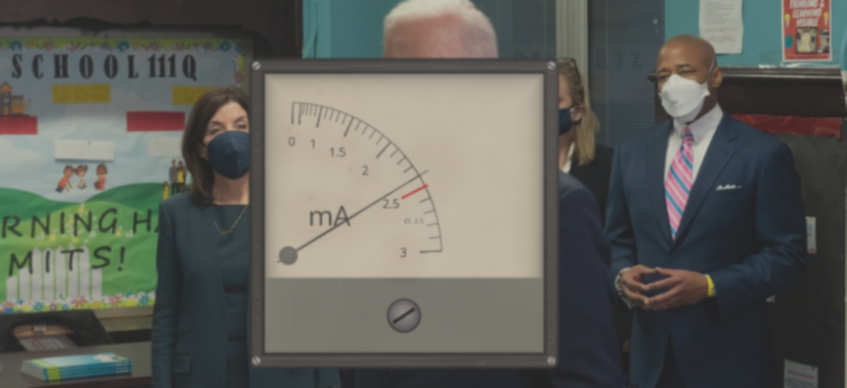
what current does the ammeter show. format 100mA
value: 2.4mA
